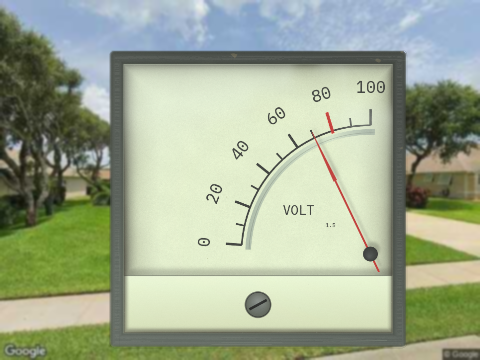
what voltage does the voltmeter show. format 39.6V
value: 70V
